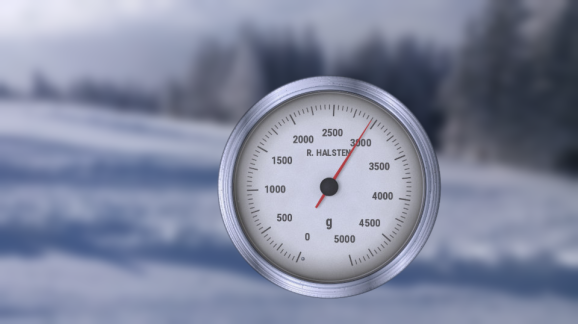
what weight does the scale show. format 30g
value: 2950g
